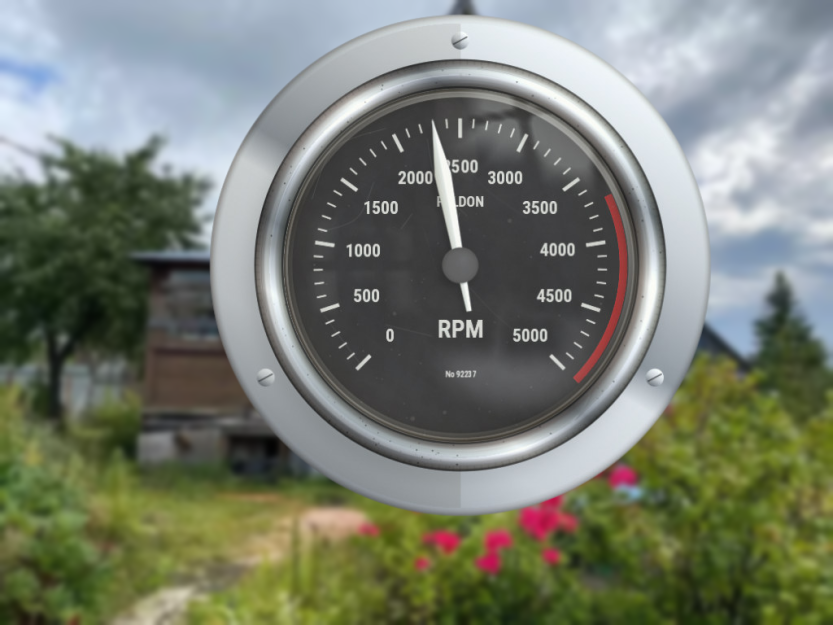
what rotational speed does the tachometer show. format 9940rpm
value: 2300rpm
